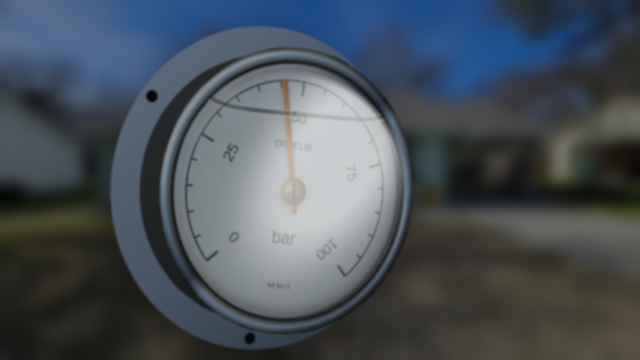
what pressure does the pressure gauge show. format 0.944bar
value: 45bar
